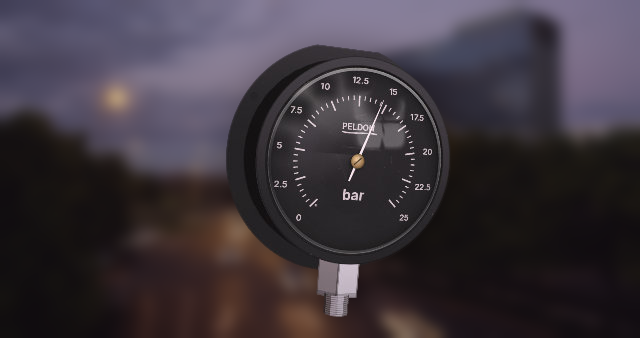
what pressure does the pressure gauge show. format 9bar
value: 14.5bar
